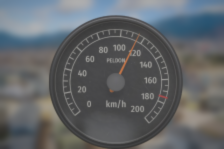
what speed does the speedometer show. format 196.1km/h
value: 115km/h
